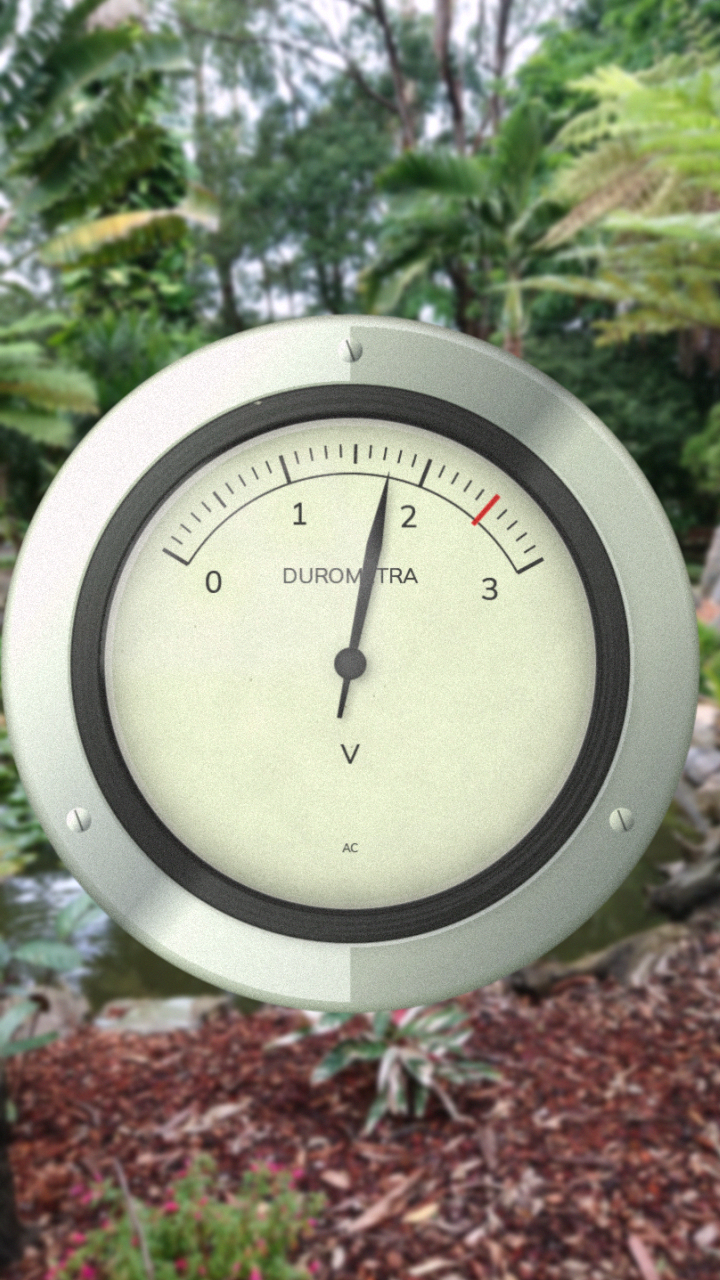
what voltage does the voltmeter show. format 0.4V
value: 1.75V
